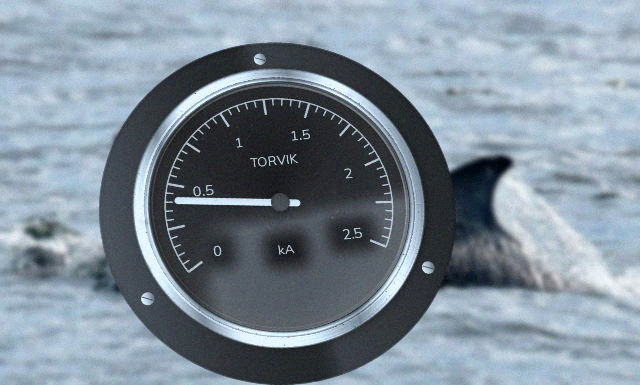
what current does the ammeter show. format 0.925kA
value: 0.4kA
